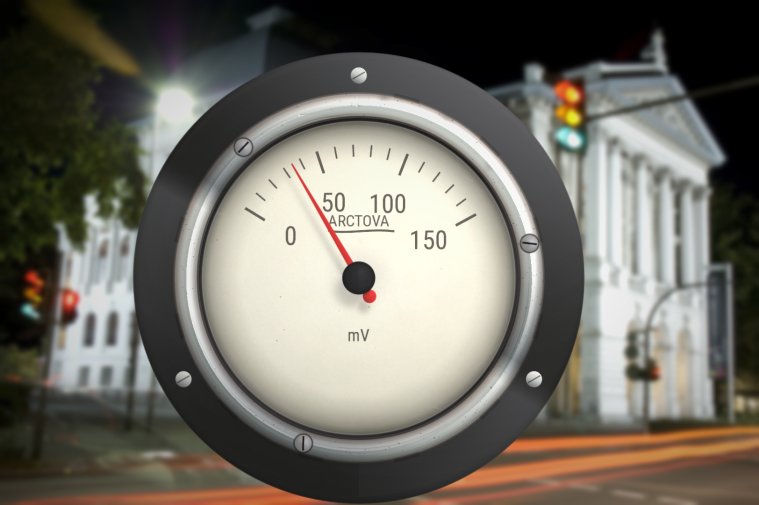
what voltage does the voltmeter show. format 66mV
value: 35mV
